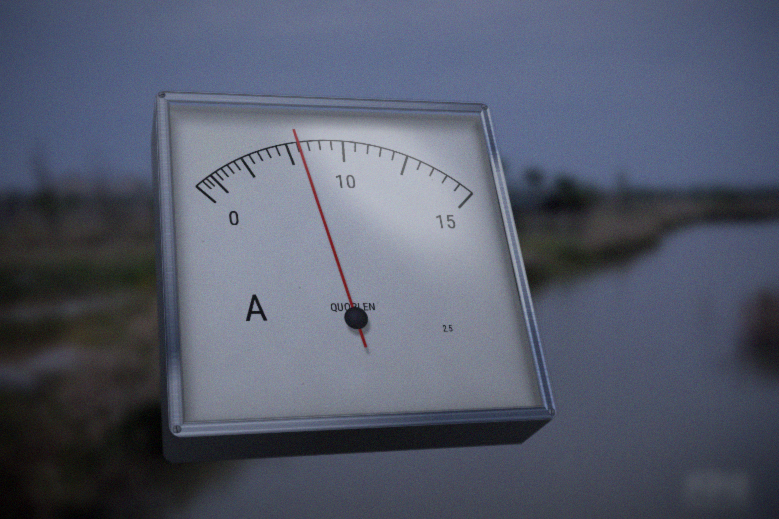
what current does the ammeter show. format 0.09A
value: 8A
